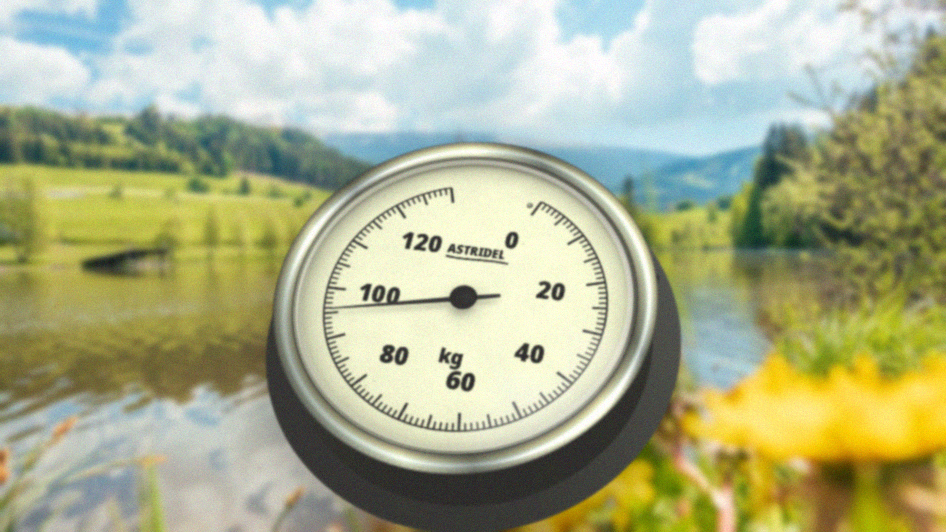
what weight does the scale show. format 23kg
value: 95kg
